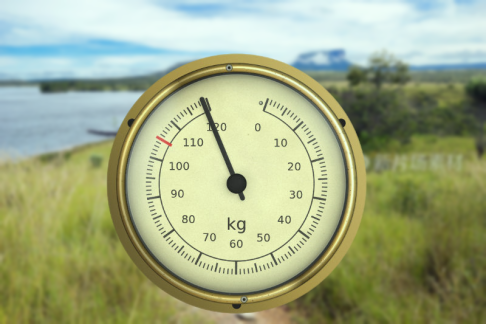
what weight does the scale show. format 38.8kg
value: 119kg
